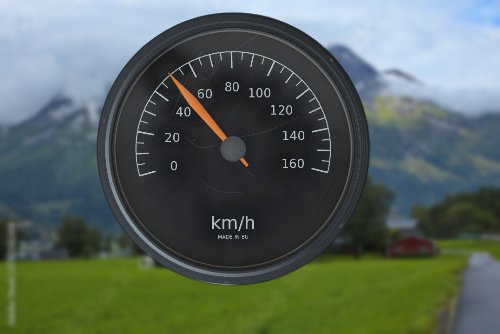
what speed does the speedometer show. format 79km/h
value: 50km/h
